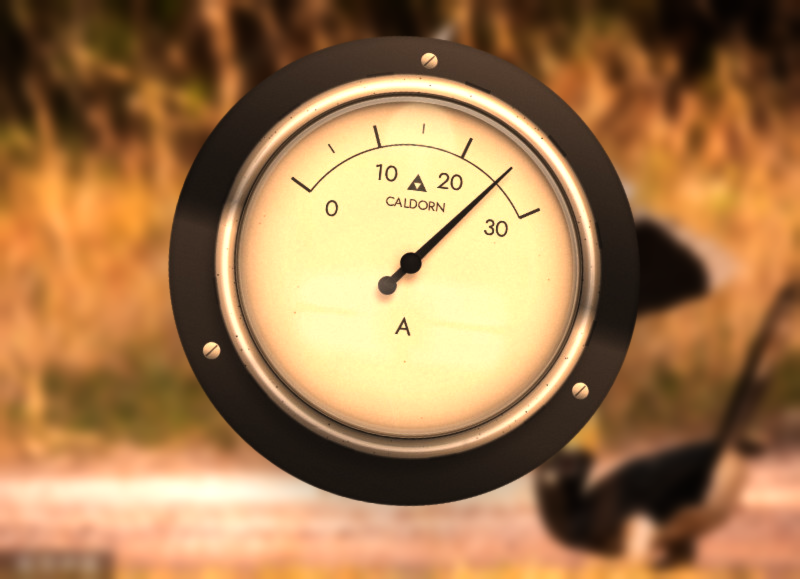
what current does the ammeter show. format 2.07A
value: 25A
